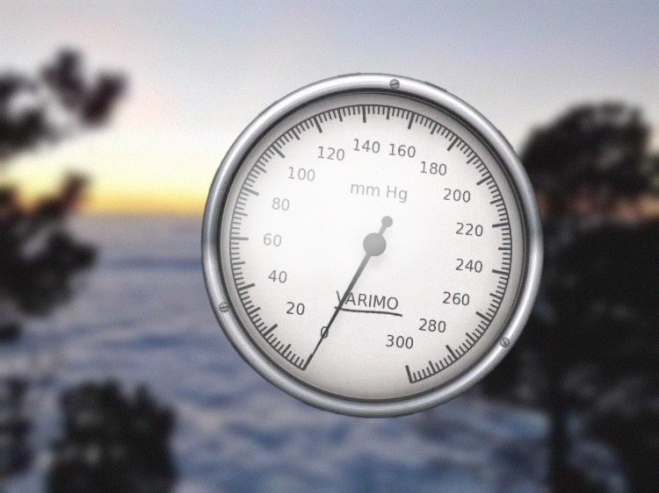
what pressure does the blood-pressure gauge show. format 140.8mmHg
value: 0mmHg
